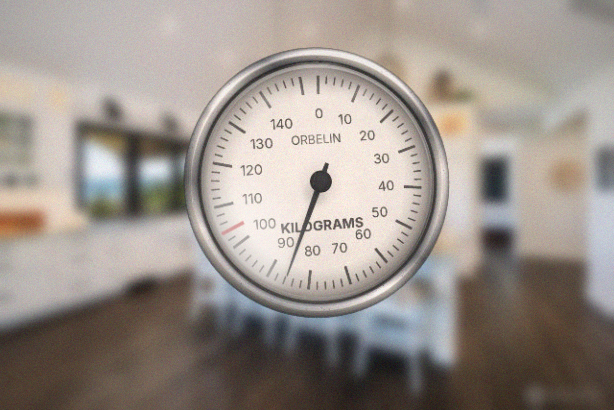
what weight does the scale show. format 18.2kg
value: 86kg
